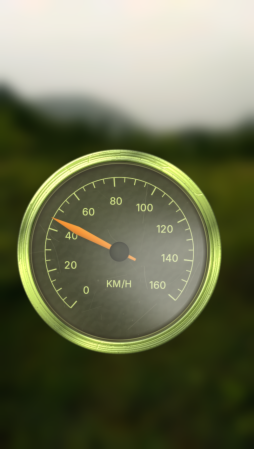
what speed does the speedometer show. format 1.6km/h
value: 45km/h
